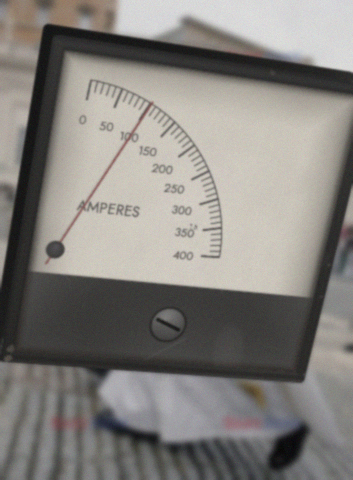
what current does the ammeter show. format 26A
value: 100A
